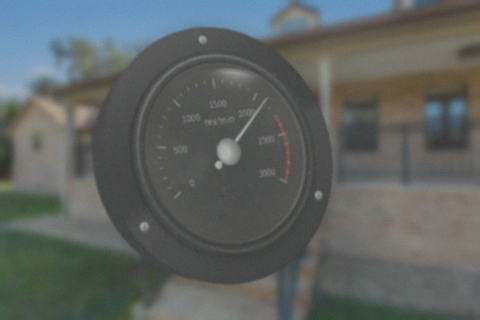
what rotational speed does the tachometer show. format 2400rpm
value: 2100rpm
